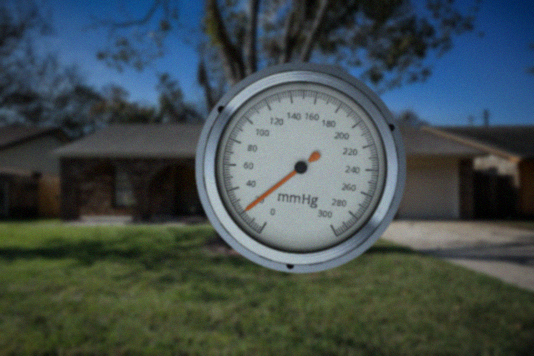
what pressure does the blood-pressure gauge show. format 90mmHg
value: 20mmHg
